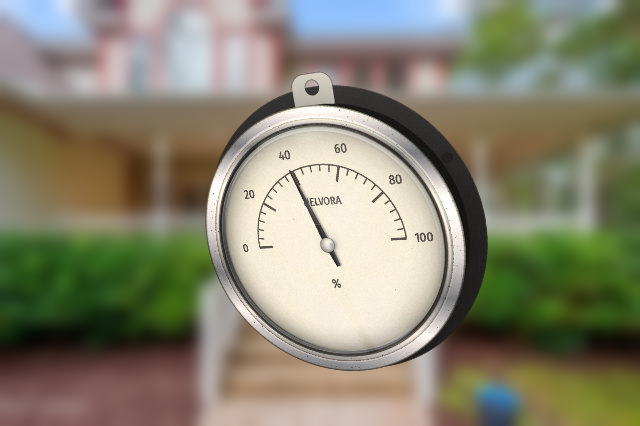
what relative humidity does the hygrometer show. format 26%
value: 40%
